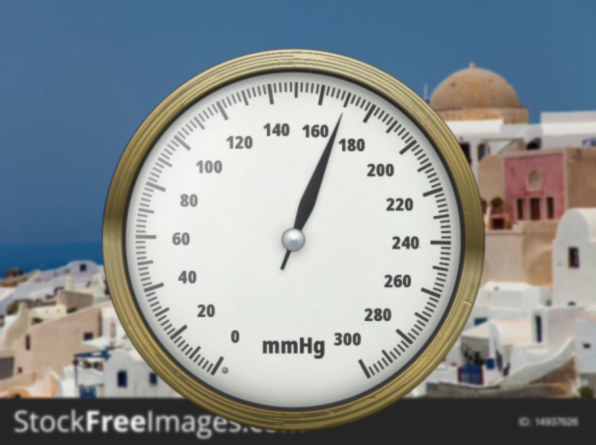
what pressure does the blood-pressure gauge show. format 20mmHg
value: 170mmHg
